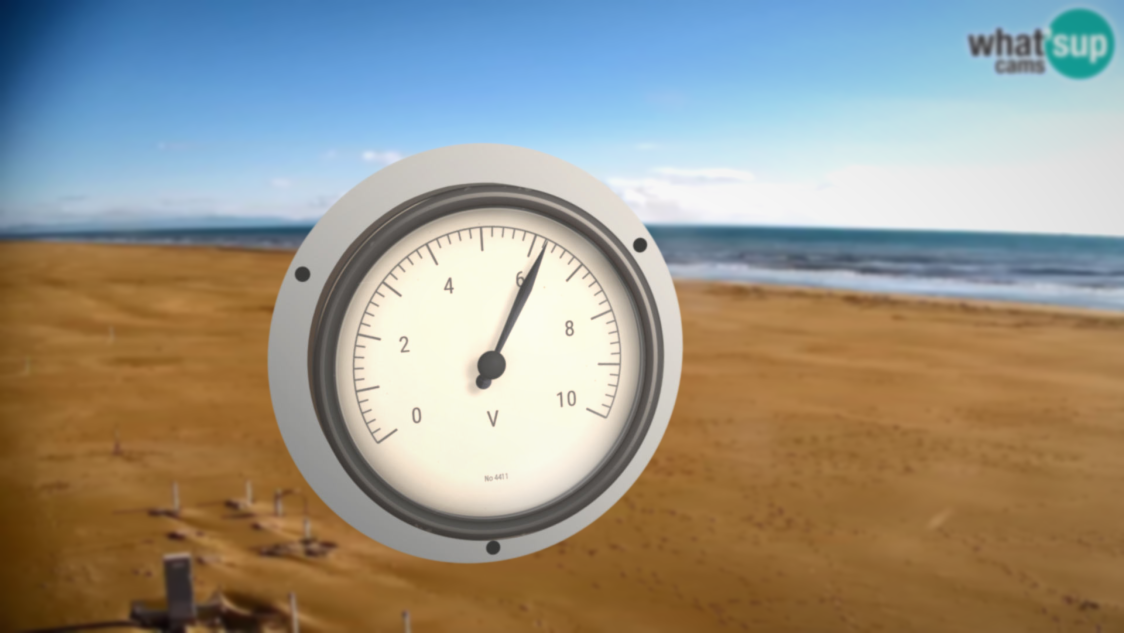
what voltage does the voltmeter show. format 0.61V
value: 6.2V
